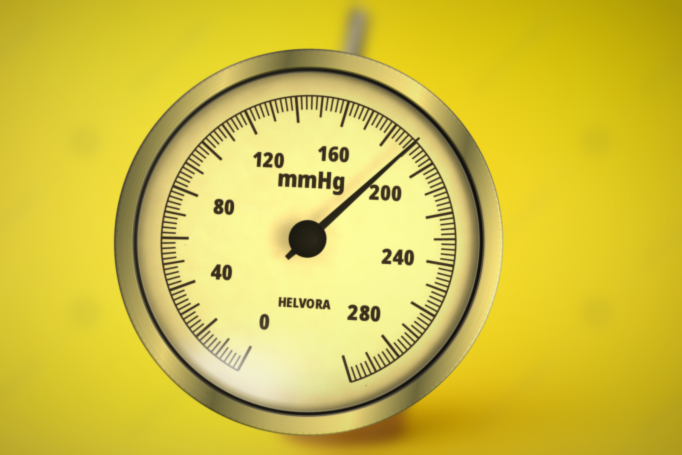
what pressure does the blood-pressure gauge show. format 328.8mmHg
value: 190mmHg
